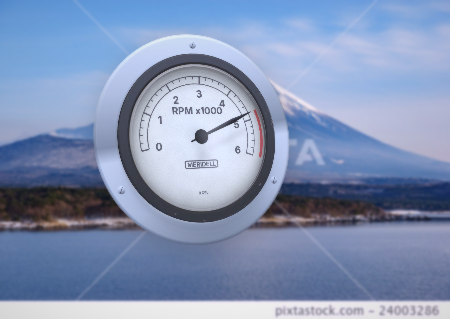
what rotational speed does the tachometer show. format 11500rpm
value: 4800rpm
